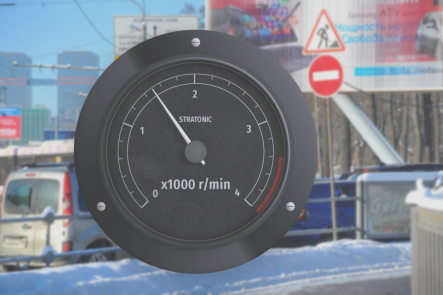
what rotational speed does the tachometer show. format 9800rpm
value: 1500rpm
